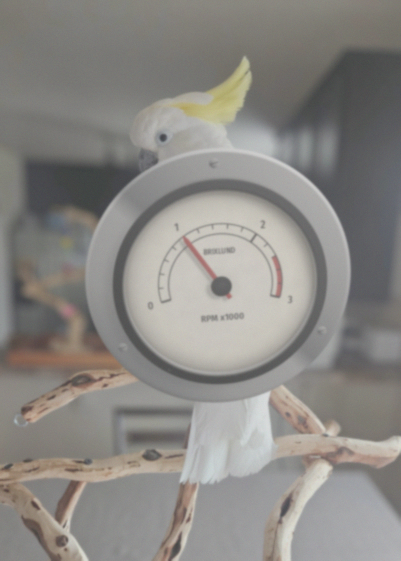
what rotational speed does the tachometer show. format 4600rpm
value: 1000rpm
